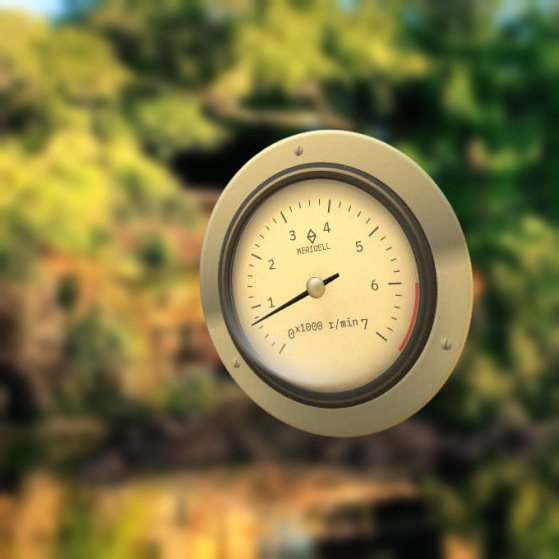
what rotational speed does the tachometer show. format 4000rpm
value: 700rpm
